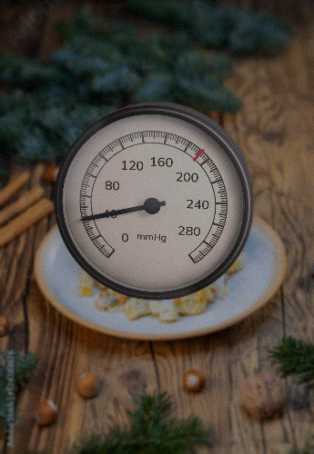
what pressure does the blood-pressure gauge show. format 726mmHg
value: 40mmHg
